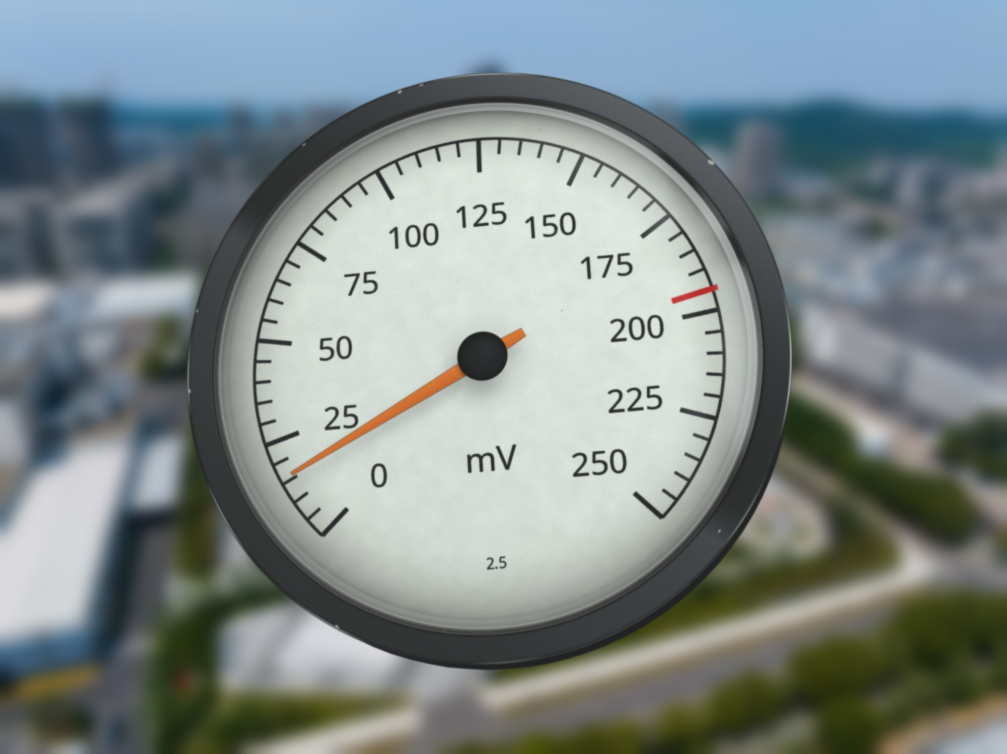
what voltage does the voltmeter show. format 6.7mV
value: 15mV
